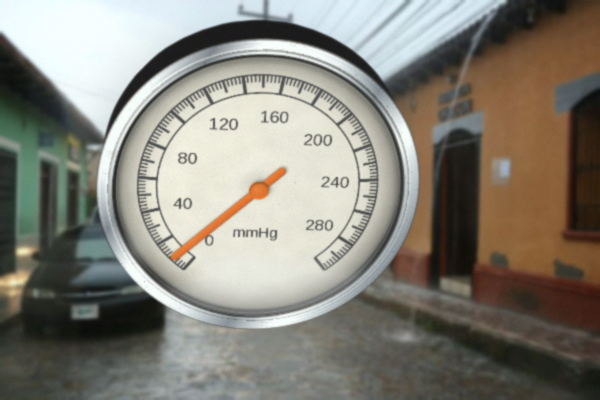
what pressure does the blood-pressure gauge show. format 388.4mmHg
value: 10mmHg
